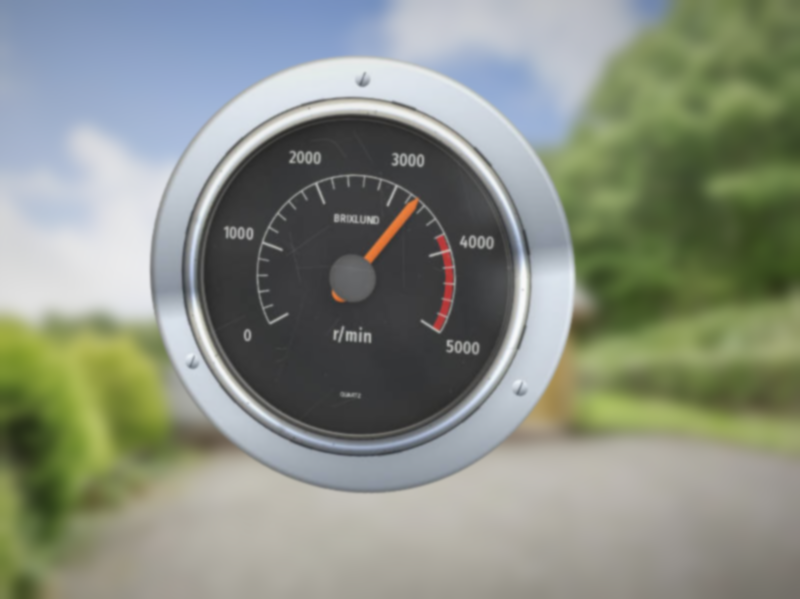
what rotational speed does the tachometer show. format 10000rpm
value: 3300rpm
